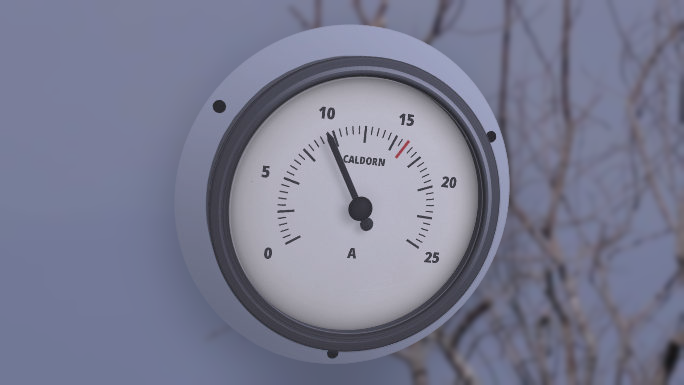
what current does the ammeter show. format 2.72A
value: 9.5A
